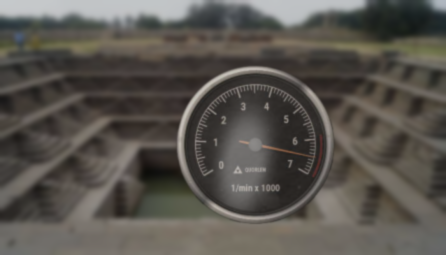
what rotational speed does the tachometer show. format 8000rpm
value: 6500rpm
